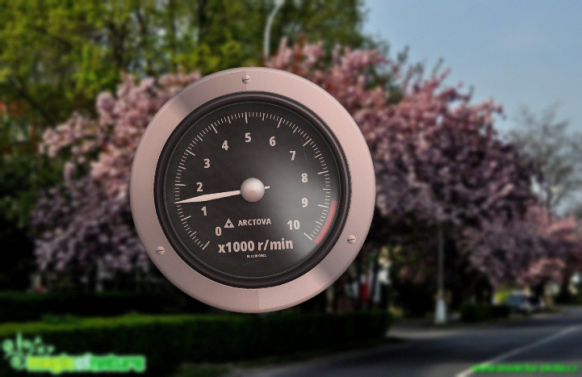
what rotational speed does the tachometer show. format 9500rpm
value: 1500rpm
